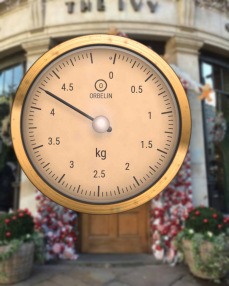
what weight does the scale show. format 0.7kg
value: 4.25kg
